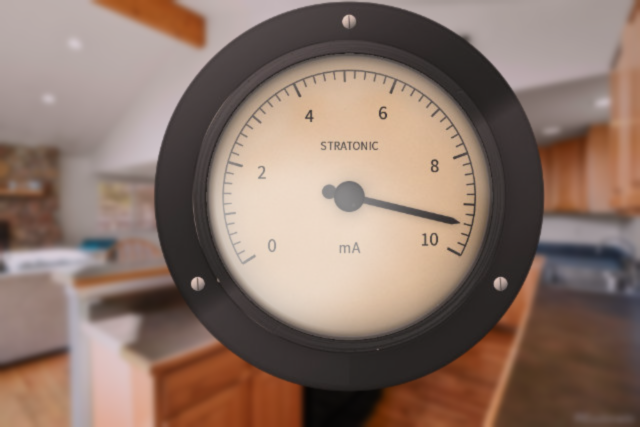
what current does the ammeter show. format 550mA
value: 9.4mA
